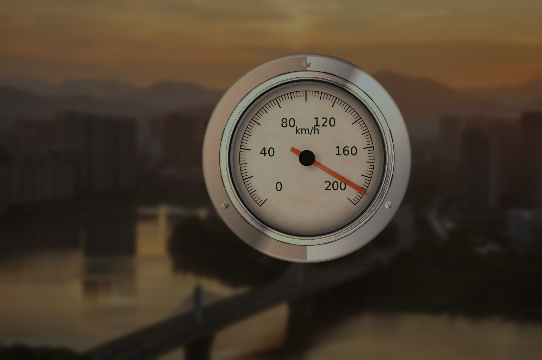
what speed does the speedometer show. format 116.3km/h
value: 190km/h
